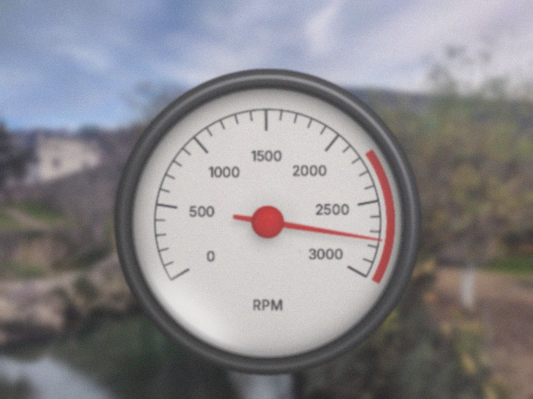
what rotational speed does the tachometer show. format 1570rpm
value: 2750rpm
